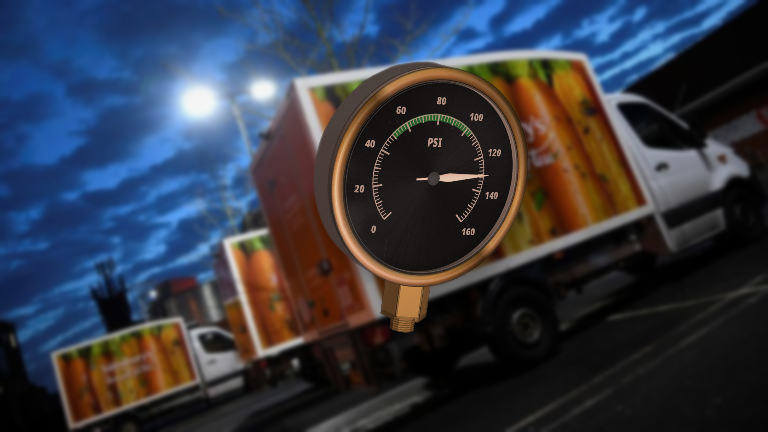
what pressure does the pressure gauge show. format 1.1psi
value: 130psi
